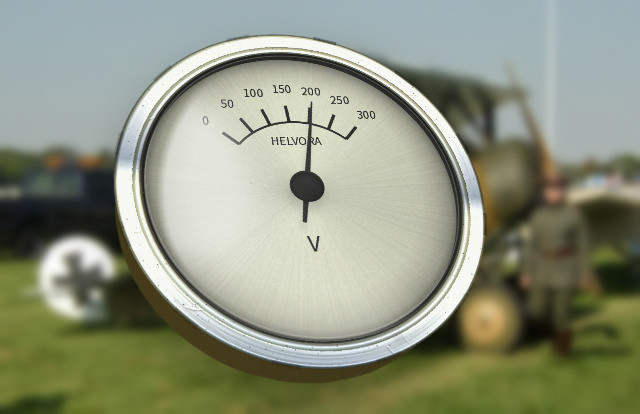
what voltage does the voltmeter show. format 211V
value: 200V
